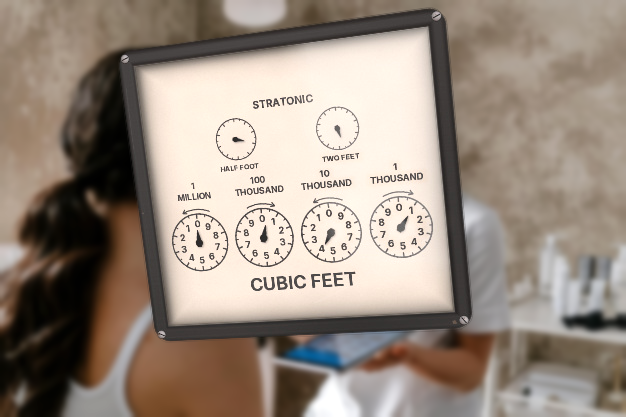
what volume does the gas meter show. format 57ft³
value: 4100ft³
